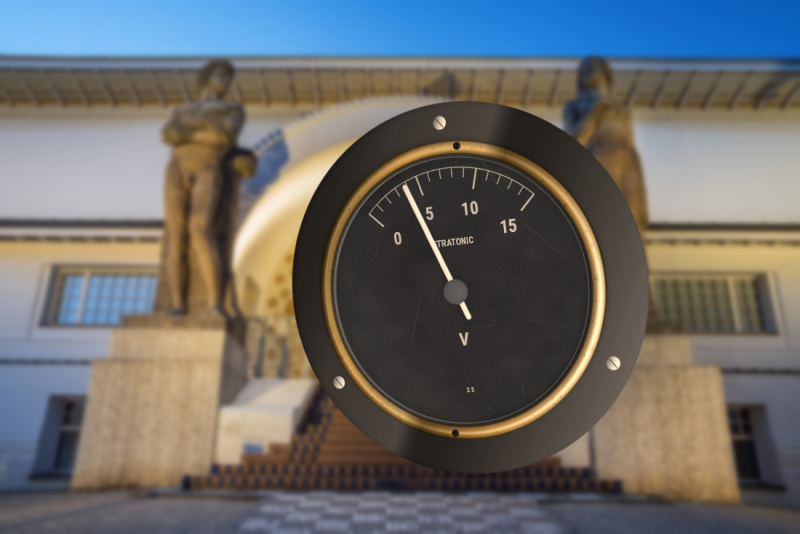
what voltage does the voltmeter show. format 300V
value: 4V
